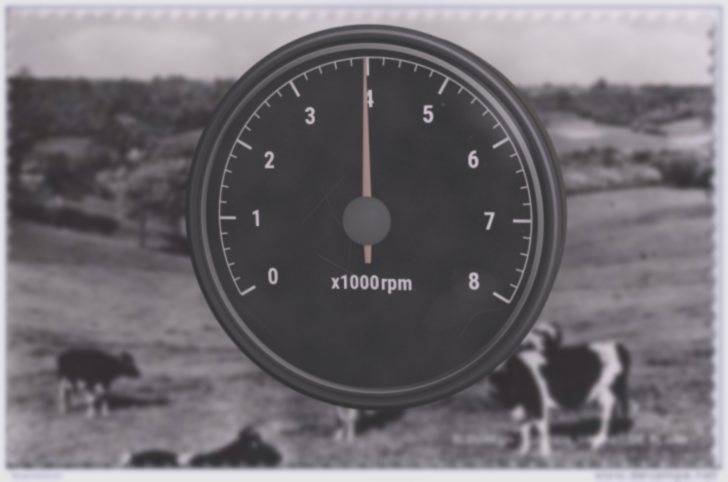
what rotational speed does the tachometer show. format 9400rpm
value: 4000rpm
